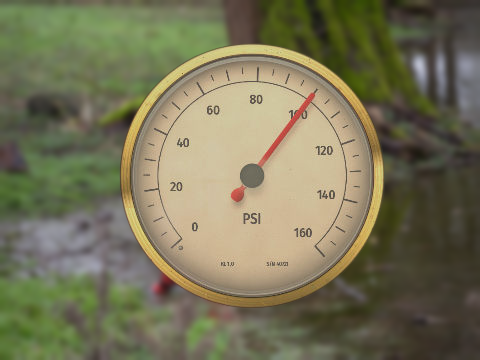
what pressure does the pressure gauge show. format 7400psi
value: 100psi
